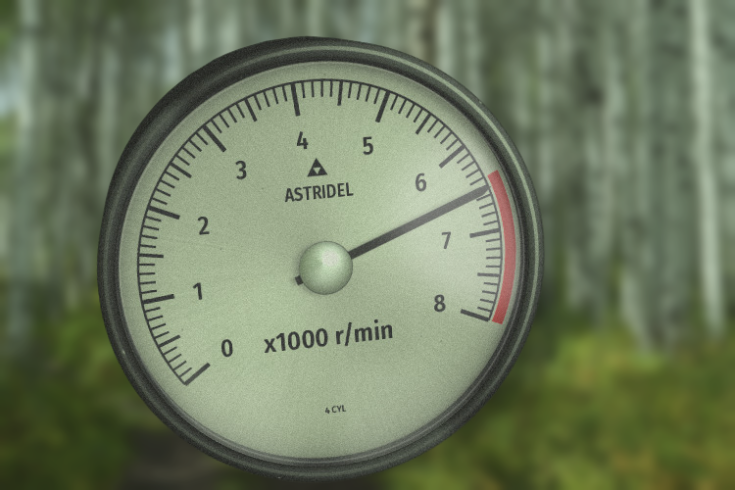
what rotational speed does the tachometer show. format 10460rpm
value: 6500rpm
